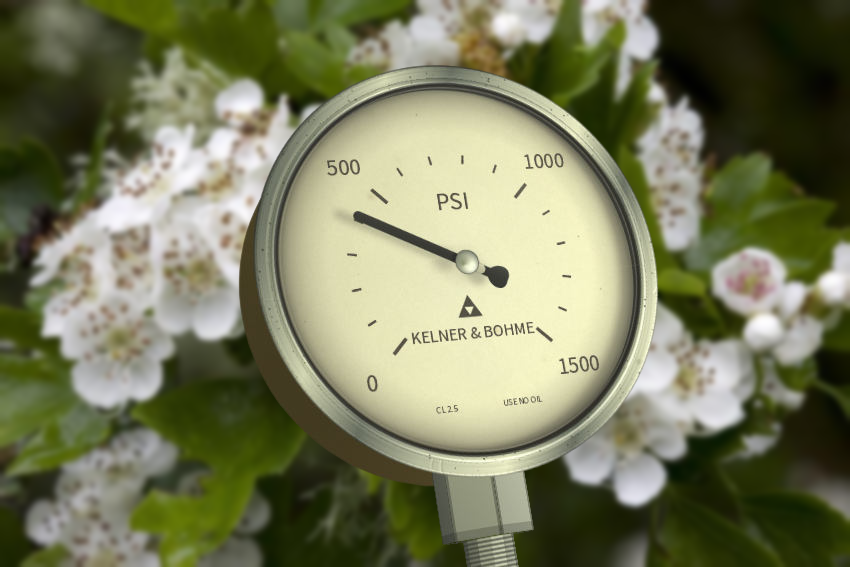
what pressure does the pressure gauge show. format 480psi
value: 400psi
